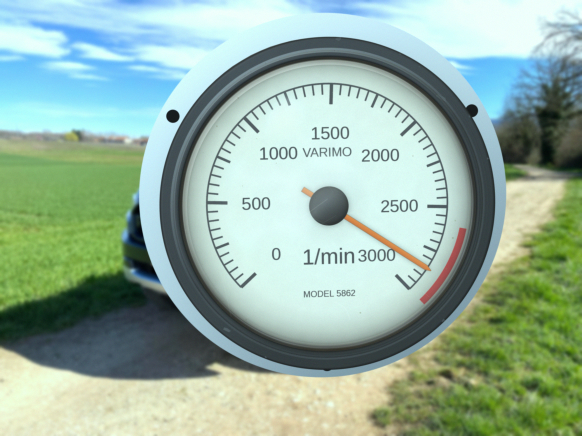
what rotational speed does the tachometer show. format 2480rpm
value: 2850rpm
